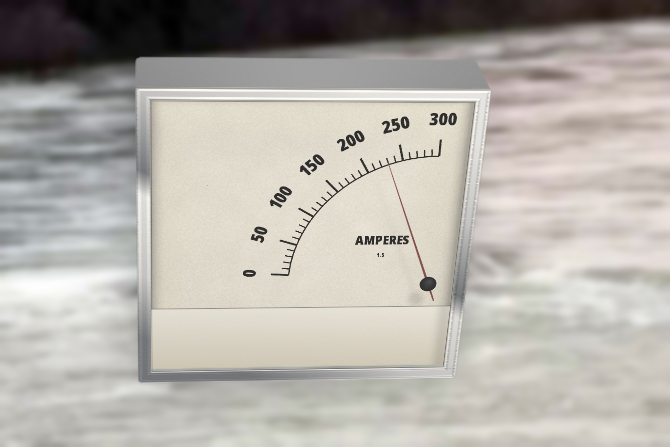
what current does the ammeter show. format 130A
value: 230A
